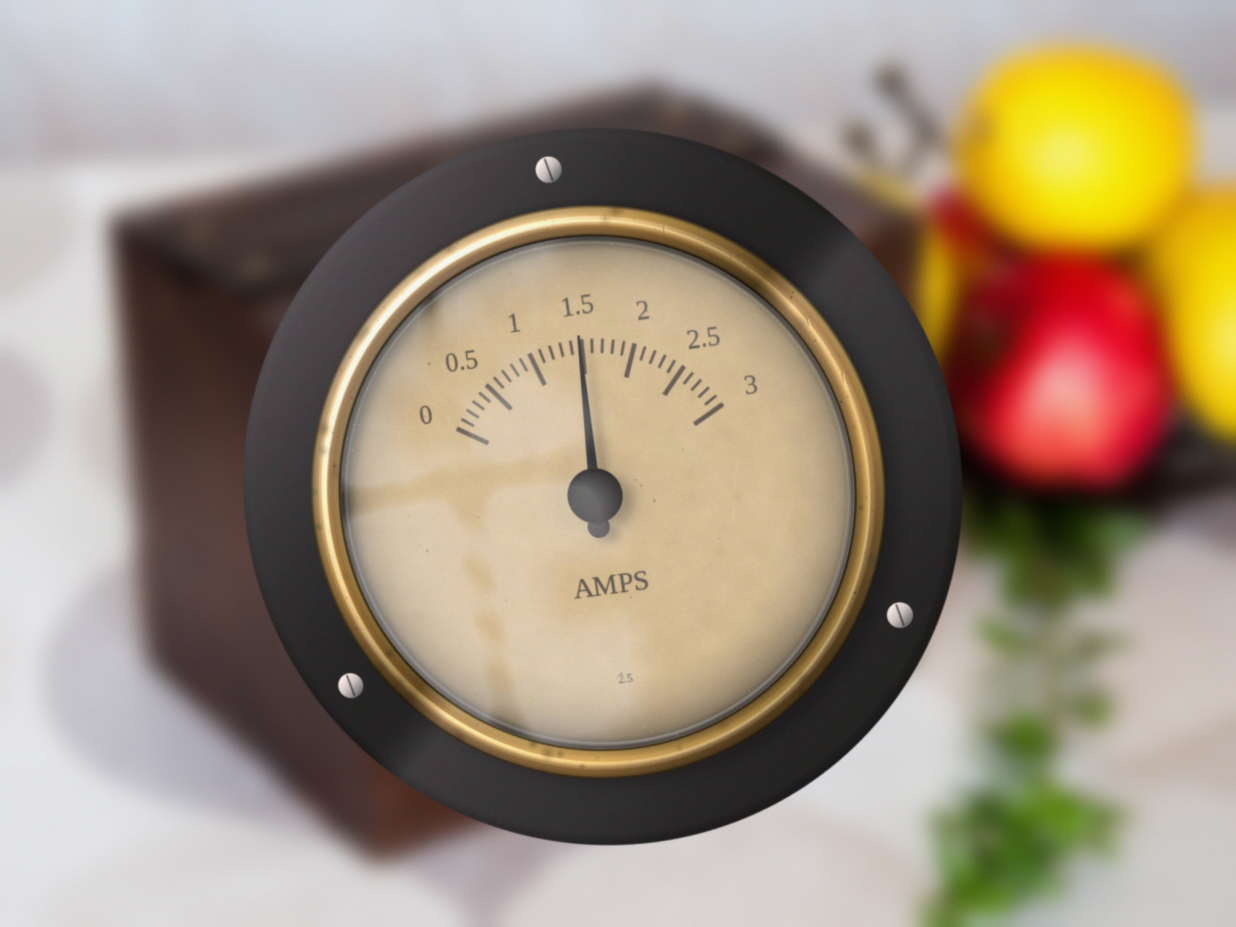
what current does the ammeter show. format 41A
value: 1.5A
